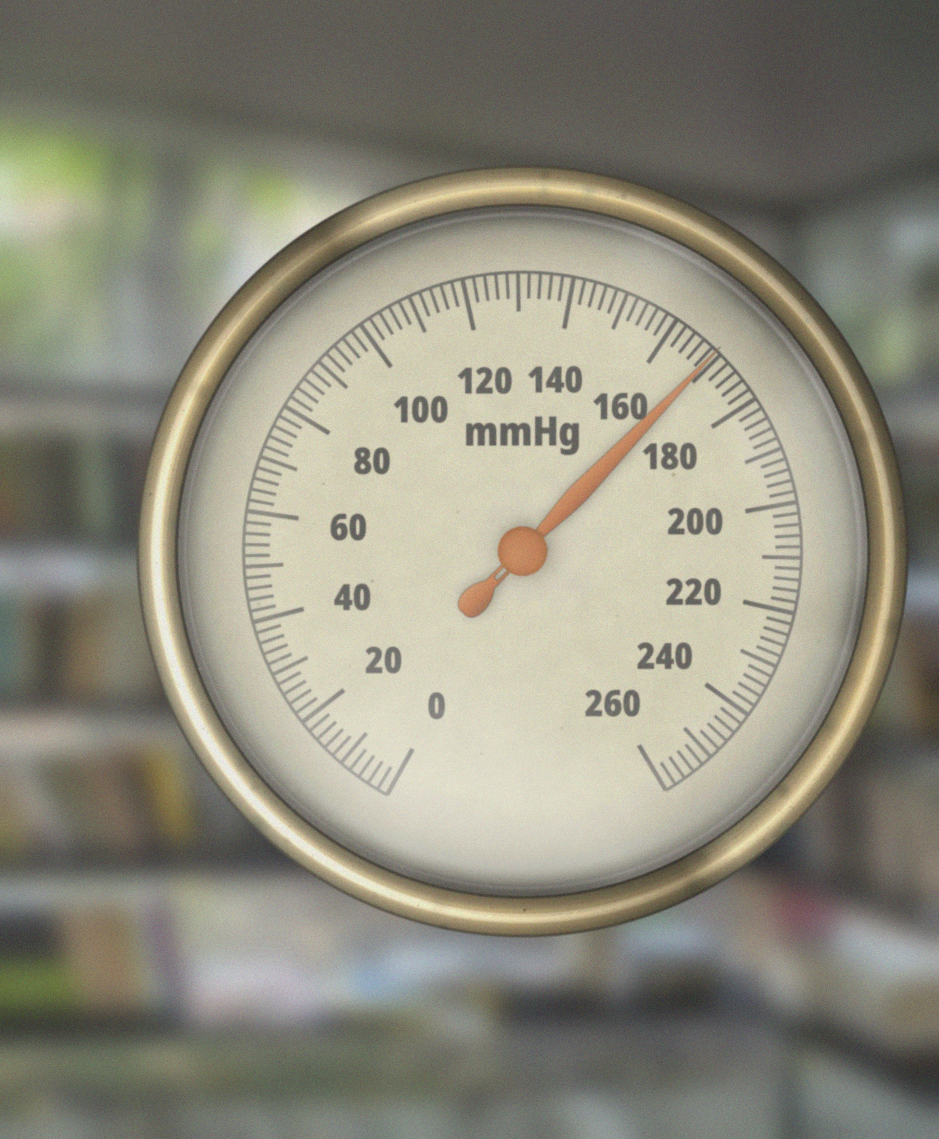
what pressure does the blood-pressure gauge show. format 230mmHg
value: 169mmHg
